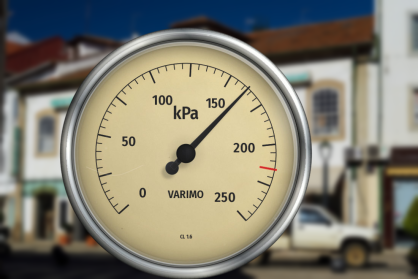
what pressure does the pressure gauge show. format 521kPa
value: 162.5kPa
